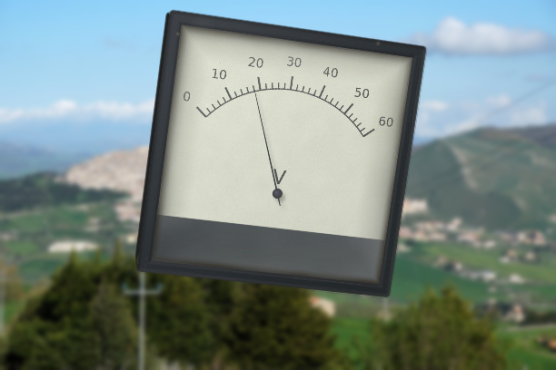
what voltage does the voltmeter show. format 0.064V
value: 18V
